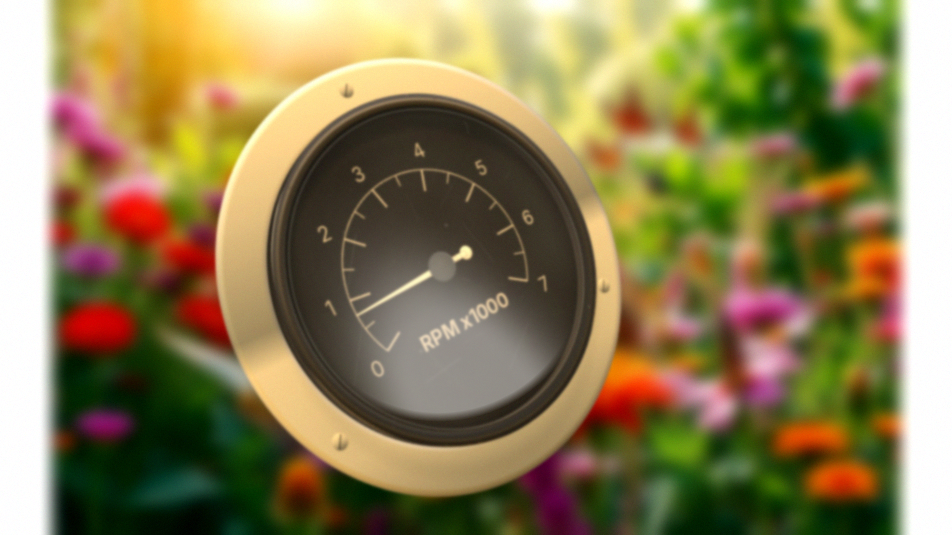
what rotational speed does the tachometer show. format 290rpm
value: 750rpm
